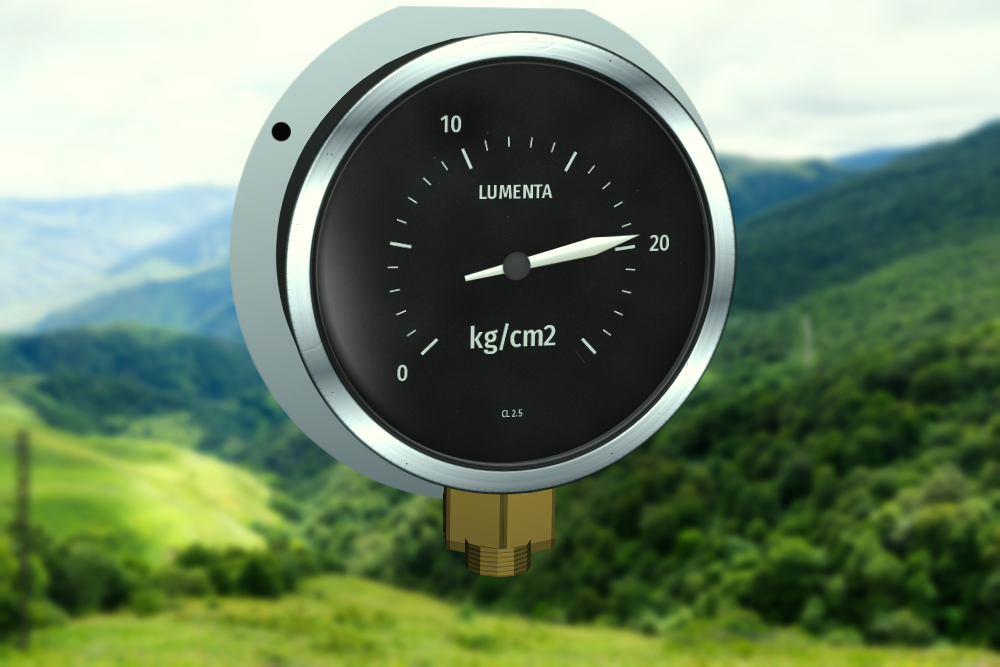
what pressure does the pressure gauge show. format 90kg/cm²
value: 19.5kg/cm²
